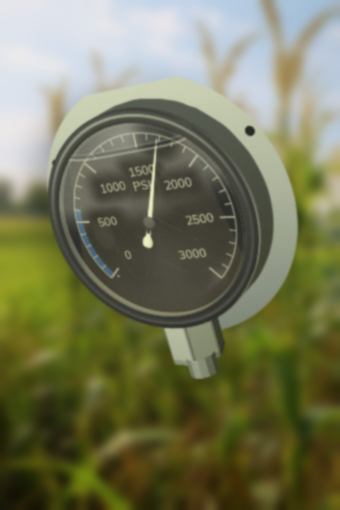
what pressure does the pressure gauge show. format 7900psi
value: 1700psi
